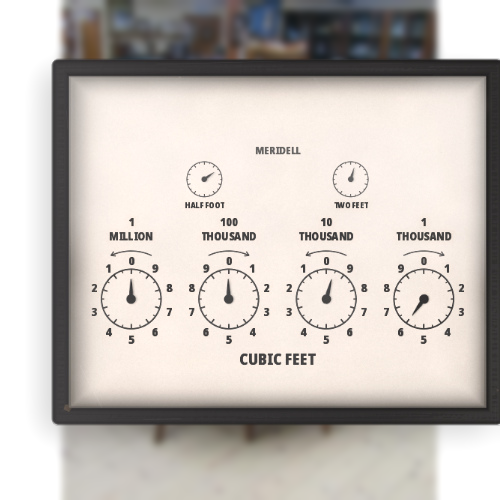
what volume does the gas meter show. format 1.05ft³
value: 999600ft³
